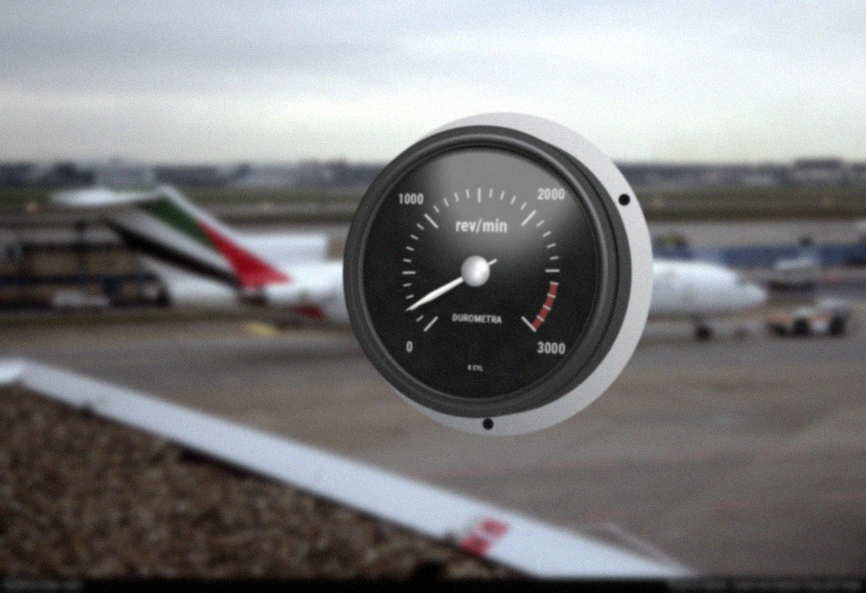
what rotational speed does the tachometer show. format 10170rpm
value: 200rpm
